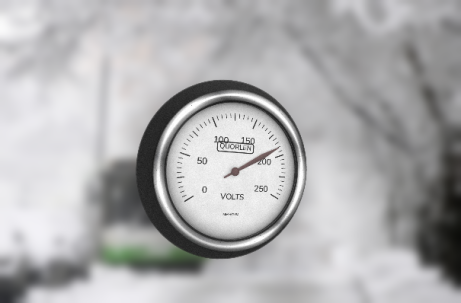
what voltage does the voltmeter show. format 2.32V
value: 190V
